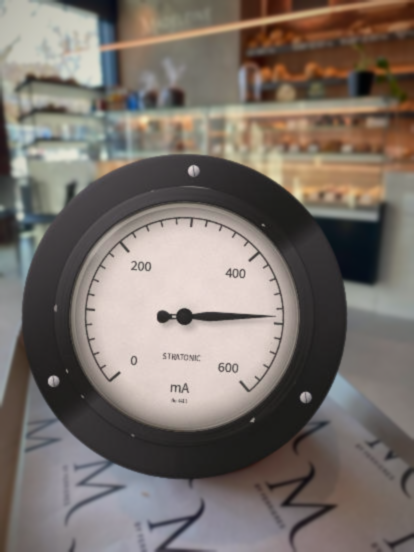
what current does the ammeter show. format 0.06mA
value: 490mA
